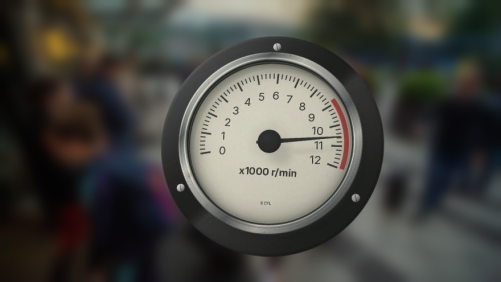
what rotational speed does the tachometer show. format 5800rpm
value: 10600rpm
